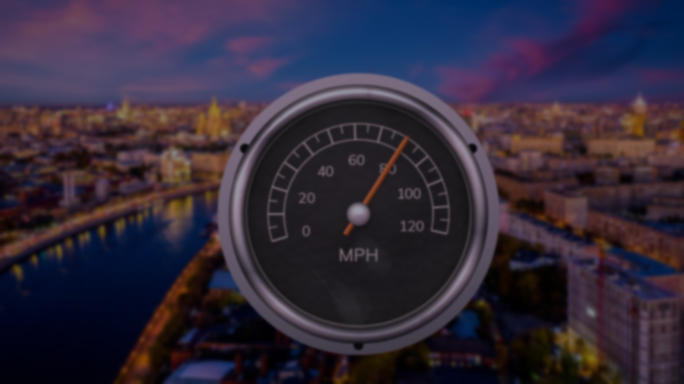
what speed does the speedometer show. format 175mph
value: 80mph
